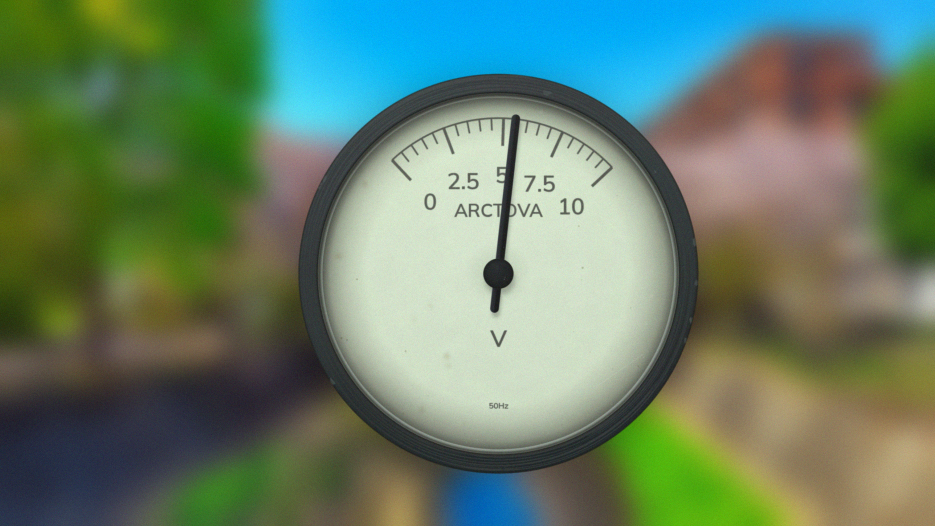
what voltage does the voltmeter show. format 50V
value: 5.5V
